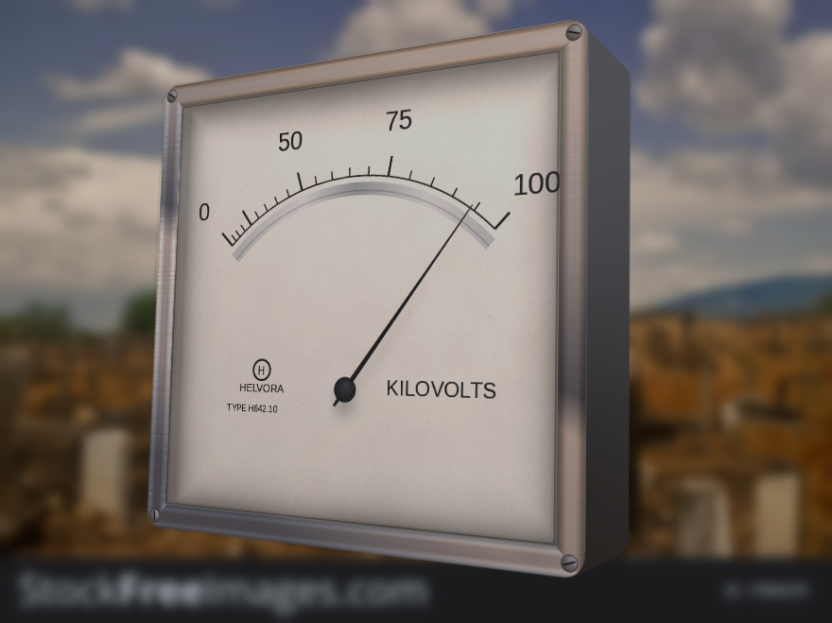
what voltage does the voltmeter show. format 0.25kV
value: 95kV
